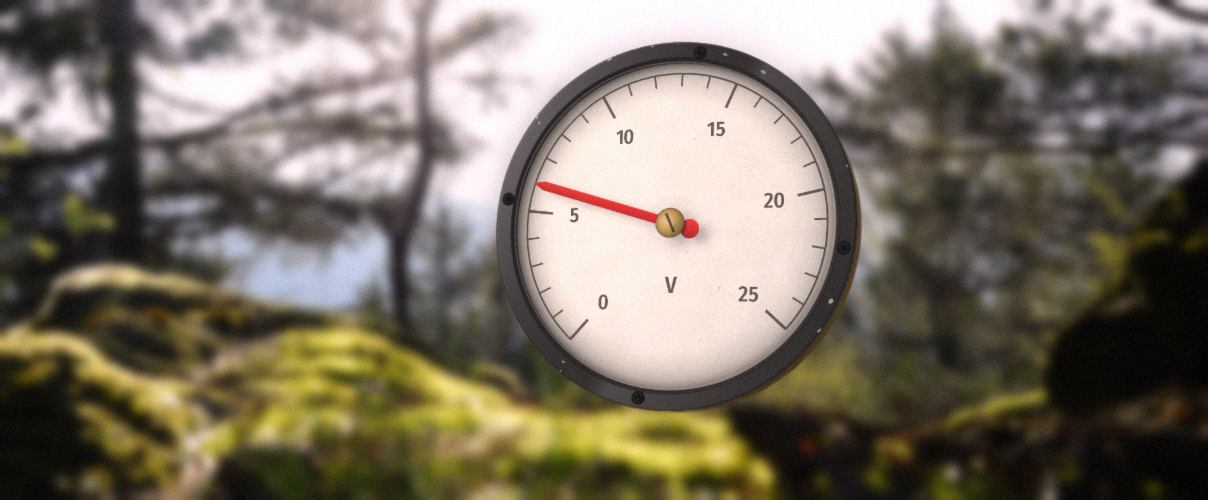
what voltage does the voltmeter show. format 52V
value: 6V
